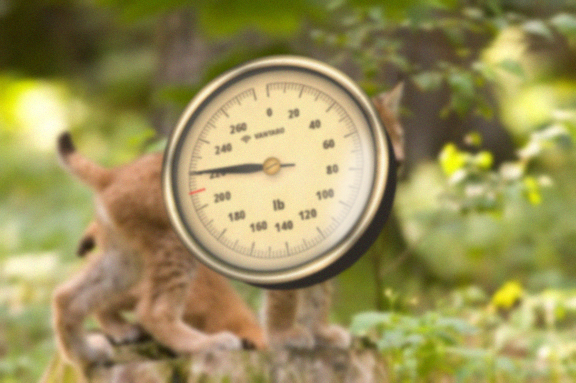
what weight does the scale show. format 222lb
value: 220lb
